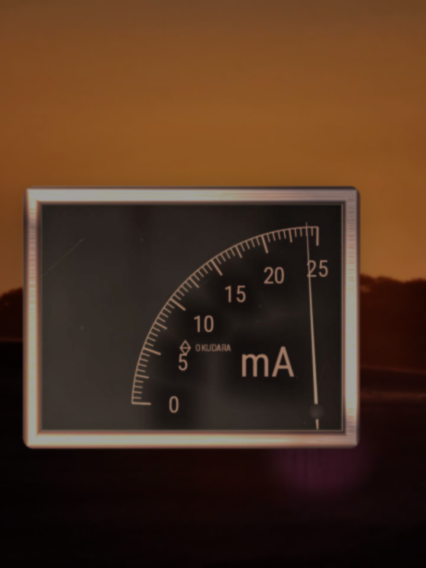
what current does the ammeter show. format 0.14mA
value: 24mA
